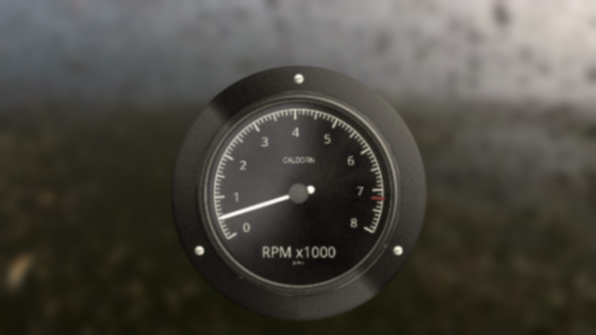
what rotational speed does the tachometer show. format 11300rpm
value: 500rpm
